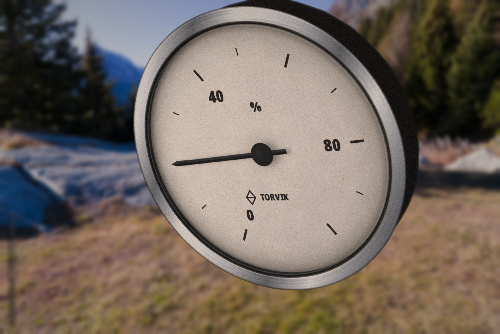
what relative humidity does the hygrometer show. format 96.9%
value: 20%
